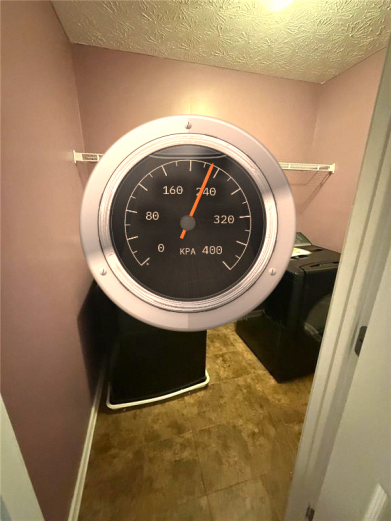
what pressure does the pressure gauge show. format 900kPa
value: 230kPa
